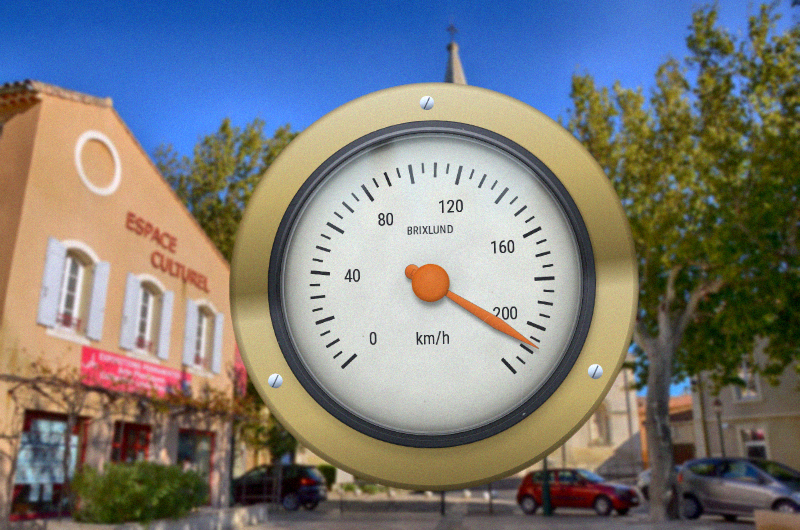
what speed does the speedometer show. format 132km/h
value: 207.5km/h
